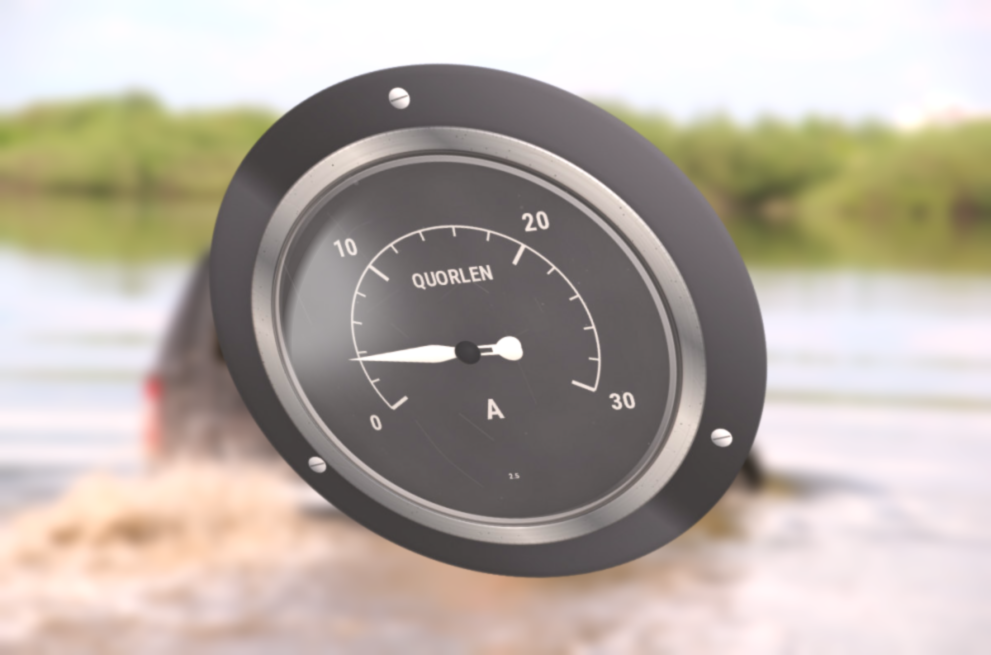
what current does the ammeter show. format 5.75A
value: 4A
